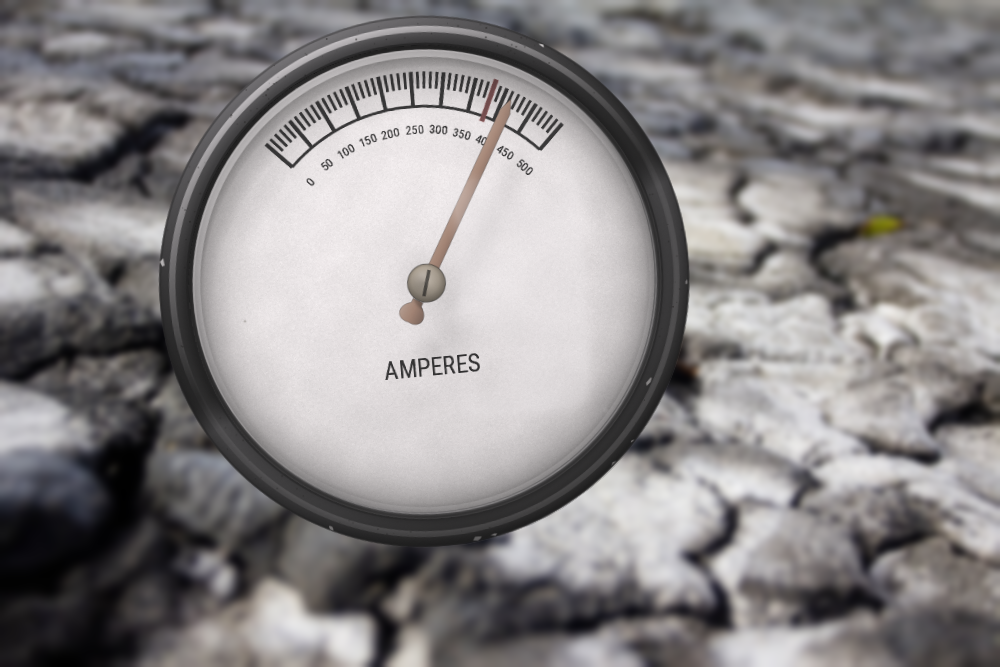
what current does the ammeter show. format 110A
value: 410A
